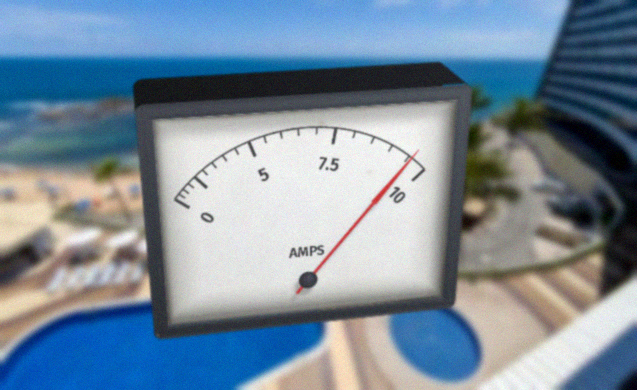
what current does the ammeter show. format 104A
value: 9.5A
